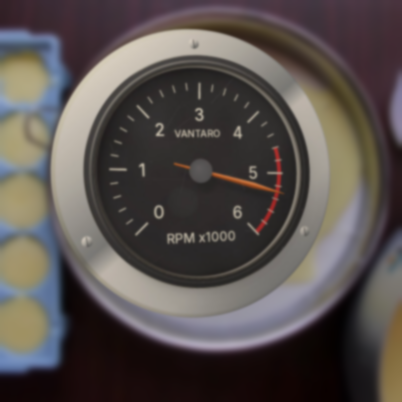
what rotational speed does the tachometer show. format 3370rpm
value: 5300rpm
